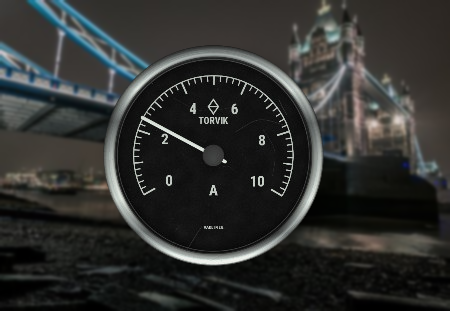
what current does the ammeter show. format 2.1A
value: 2.4A
